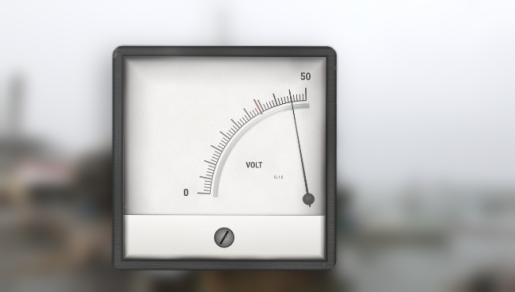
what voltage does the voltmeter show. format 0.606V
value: 45V
